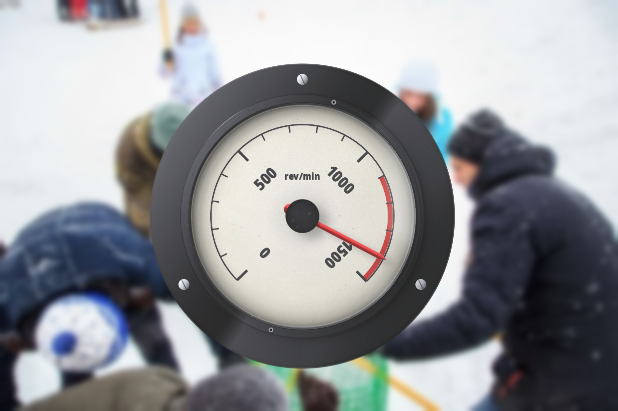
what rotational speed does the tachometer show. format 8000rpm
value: 1400rpm
